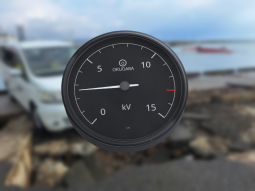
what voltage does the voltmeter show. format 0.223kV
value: 2.5kV
